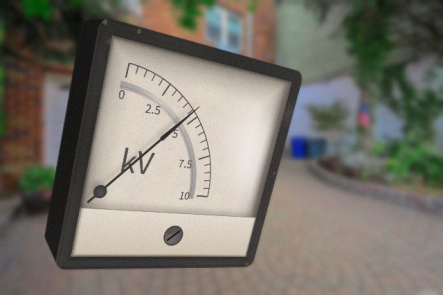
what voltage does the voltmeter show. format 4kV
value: 4.5kV
